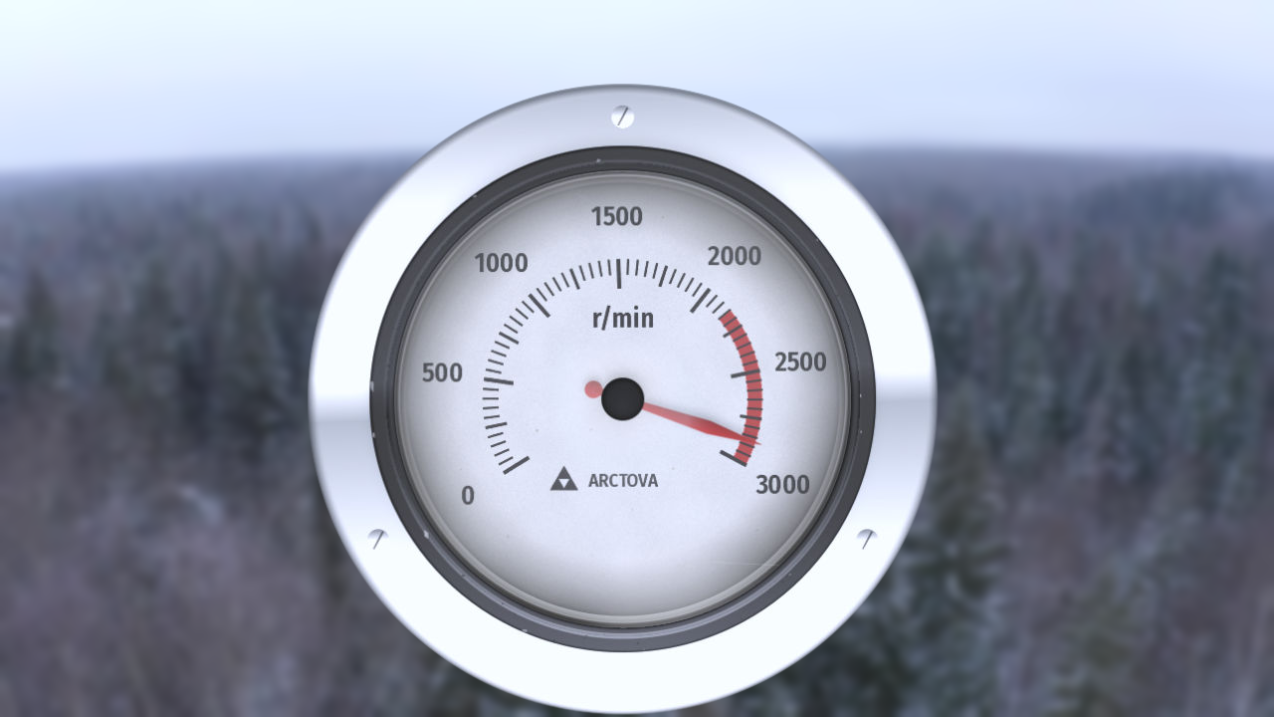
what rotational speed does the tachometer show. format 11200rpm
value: 2875rpm
